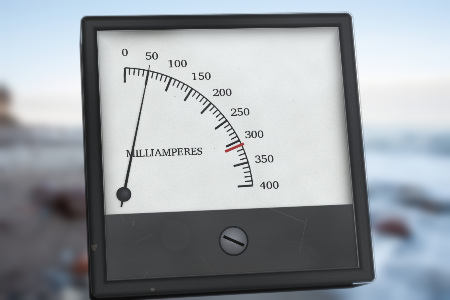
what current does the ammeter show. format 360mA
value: 50mA
